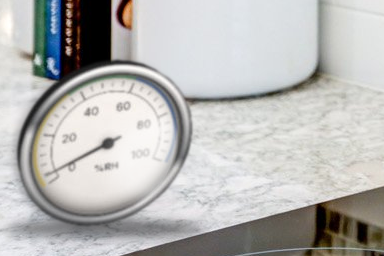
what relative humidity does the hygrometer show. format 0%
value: 4%
